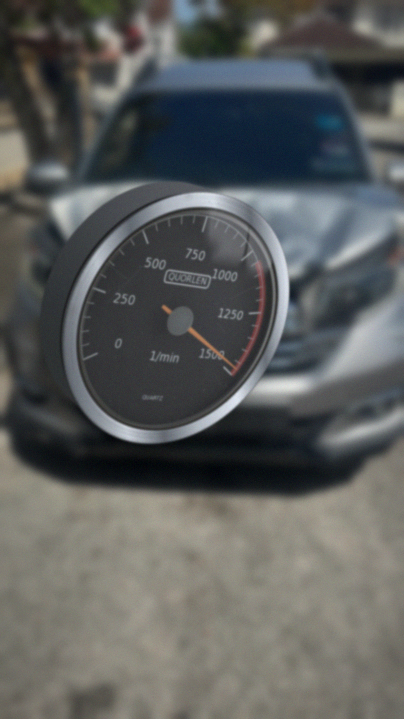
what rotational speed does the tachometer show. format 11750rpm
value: 1475rpm
